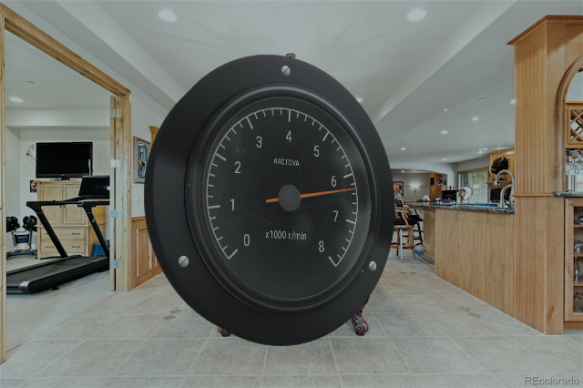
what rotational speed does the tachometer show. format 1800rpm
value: 6300rpm
